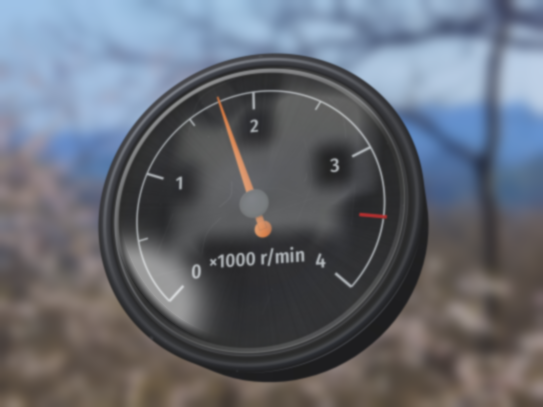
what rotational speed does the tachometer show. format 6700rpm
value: 1750rpm
